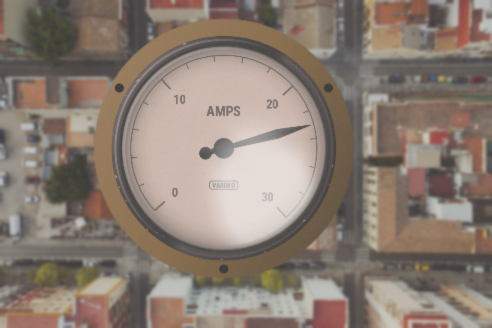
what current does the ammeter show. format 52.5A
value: 23A
